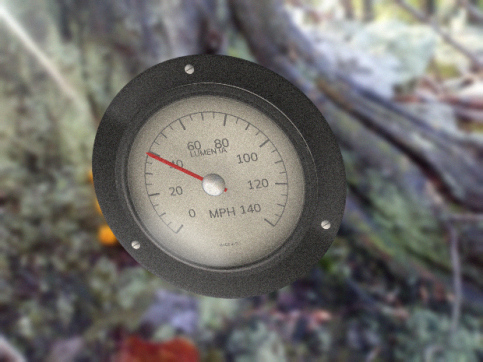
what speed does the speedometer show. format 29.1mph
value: 40mph
